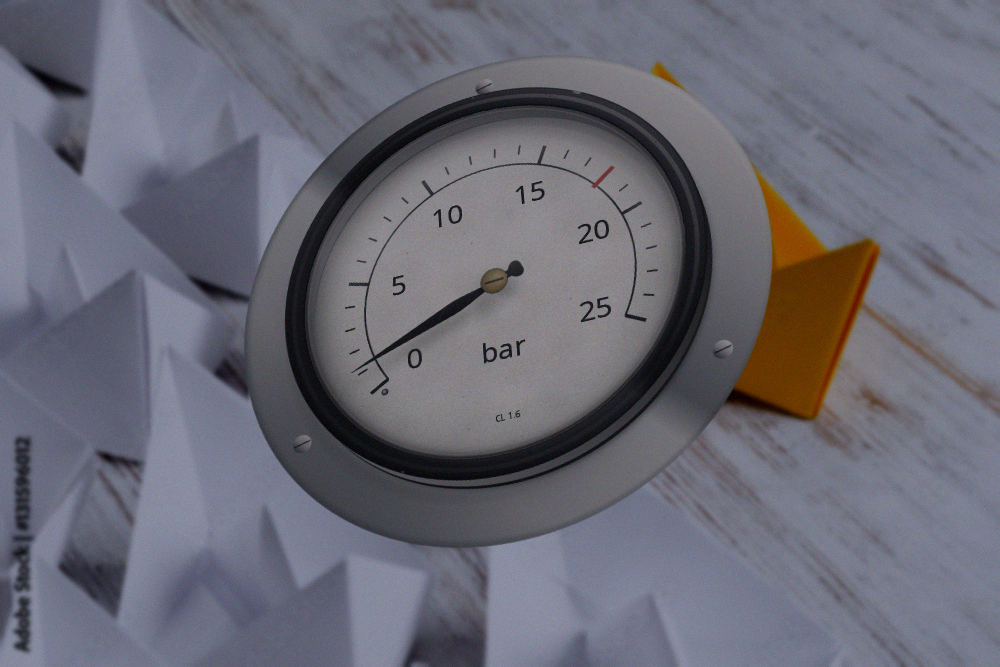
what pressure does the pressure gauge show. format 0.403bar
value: 1bar
